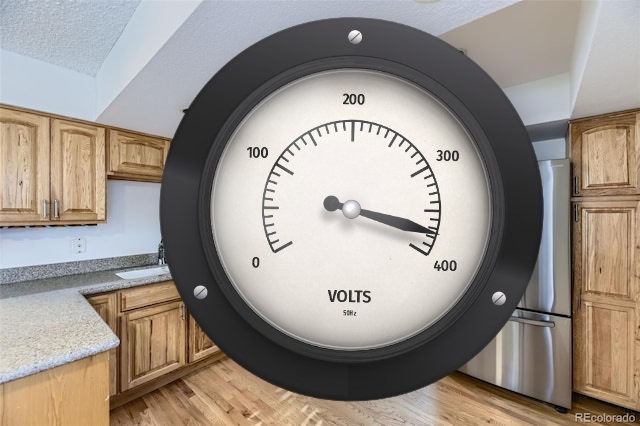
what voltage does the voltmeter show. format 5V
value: 375V
